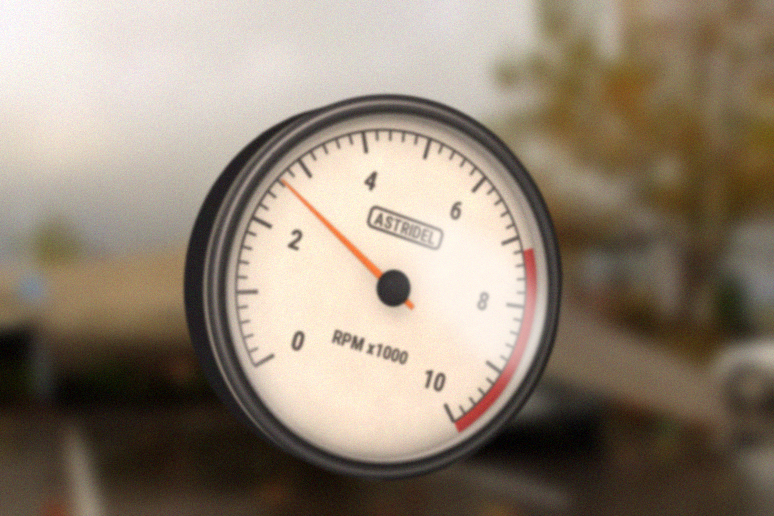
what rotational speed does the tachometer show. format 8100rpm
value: 2600rpm
